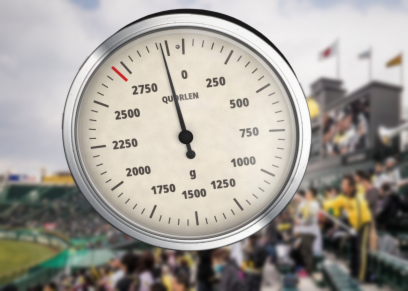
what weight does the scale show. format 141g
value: 2975g
